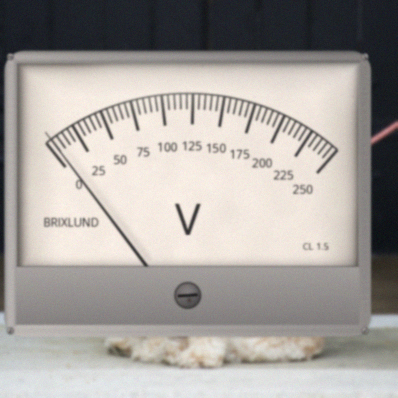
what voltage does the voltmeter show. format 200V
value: 5V
